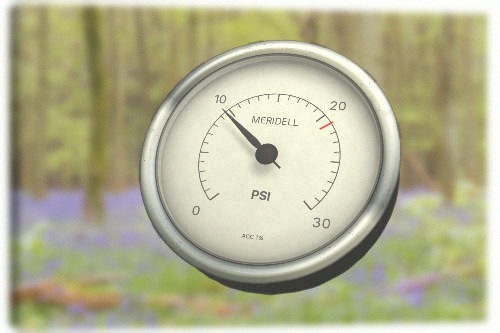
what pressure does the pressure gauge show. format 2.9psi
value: 9.5psi
